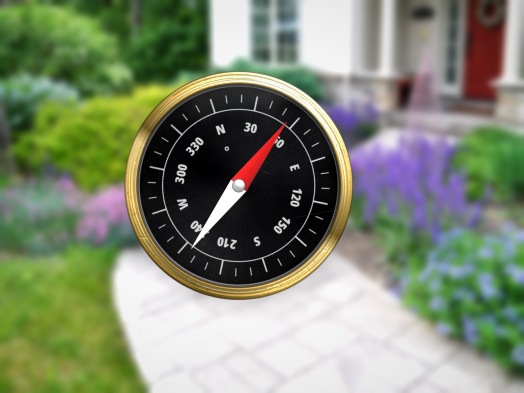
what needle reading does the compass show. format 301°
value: 55°
